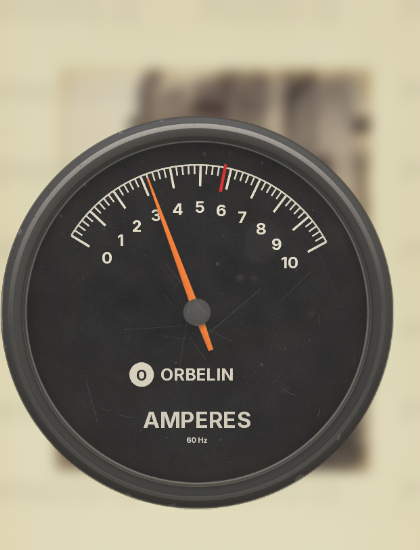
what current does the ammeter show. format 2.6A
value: 3.2A
